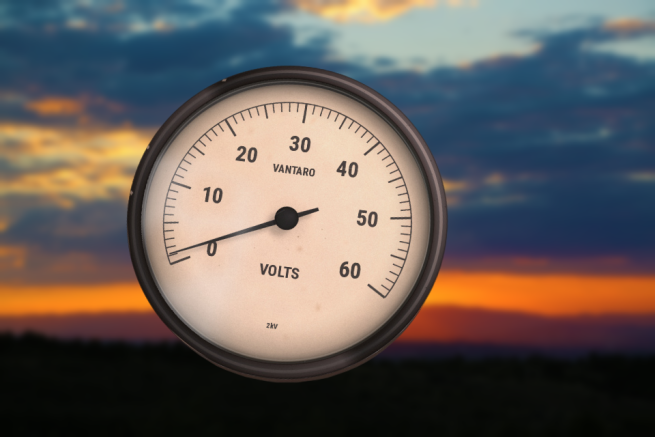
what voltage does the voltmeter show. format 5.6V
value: 1V
